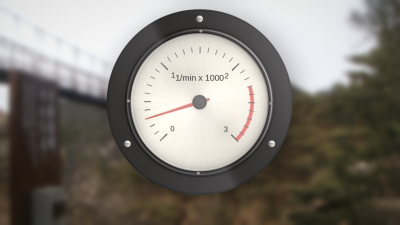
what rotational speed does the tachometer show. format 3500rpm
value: 300rpm
